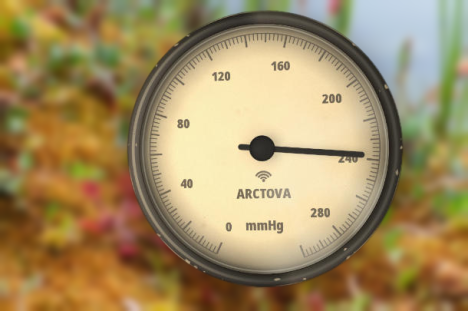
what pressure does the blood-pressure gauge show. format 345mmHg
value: 238mmHg
